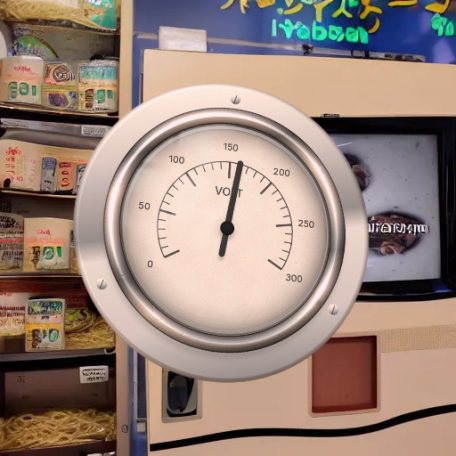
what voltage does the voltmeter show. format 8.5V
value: 160V
